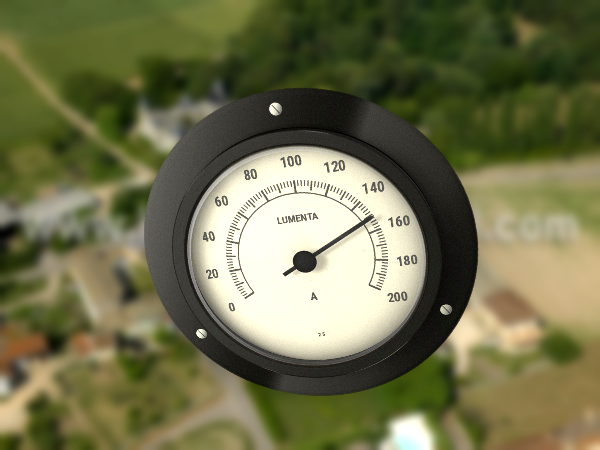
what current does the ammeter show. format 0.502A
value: 150A
